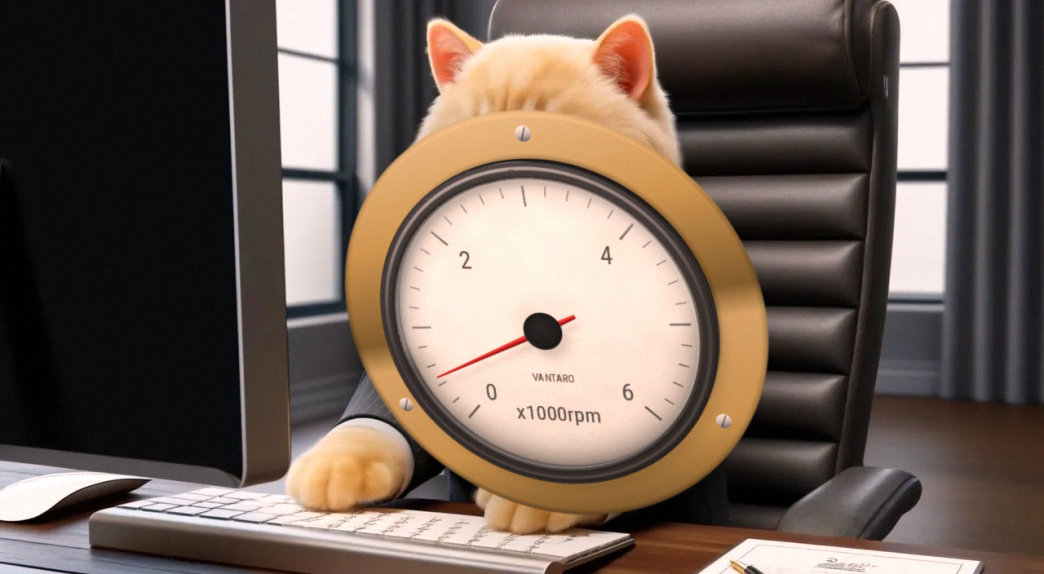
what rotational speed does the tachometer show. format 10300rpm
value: 500rpm
